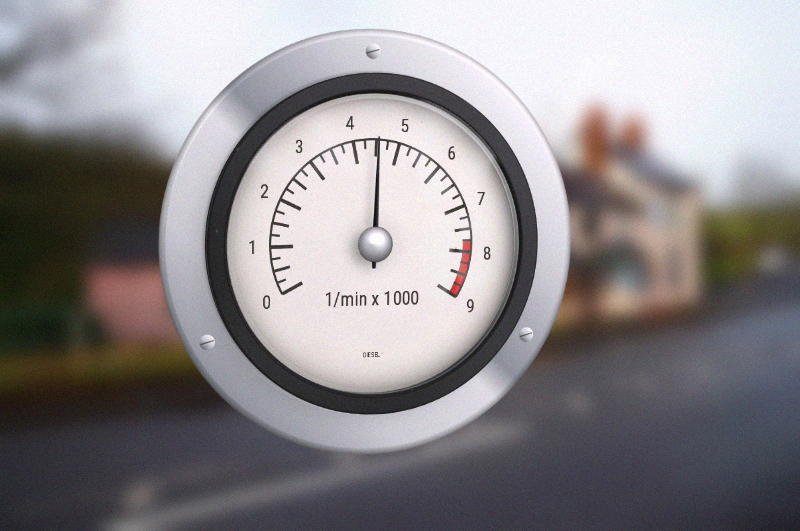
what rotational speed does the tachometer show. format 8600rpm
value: 4500rpm
